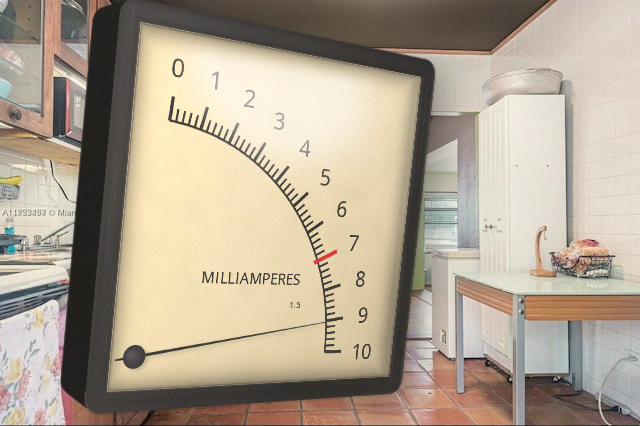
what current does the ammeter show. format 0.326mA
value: 9mA
